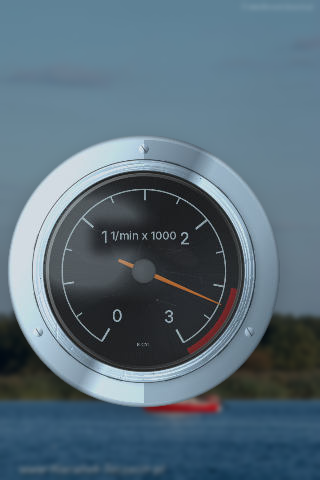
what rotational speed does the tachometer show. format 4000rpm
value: 2625rpm
